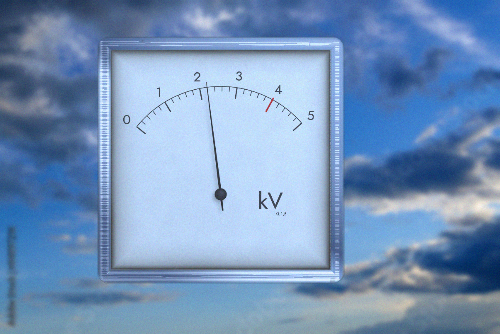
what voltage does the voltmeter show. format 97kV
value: 2.2kV
